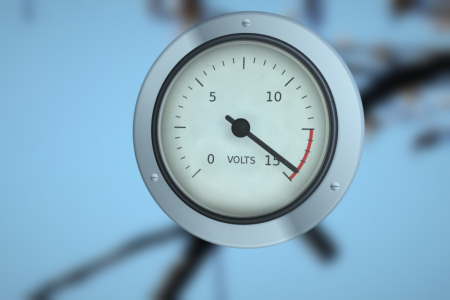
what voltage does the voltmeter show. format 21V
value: 14.5V
